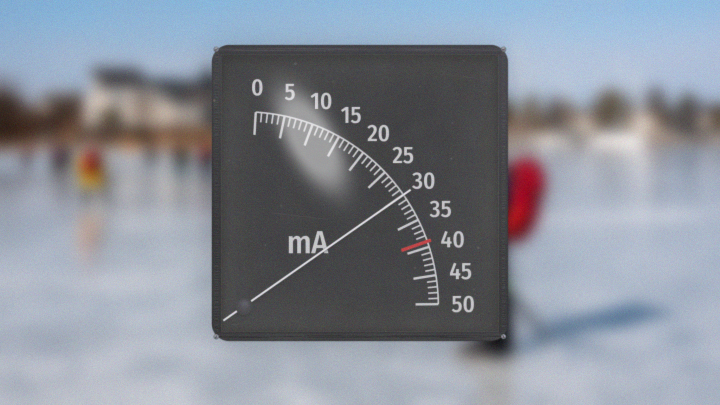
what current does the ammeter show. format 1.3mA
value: 30mA
